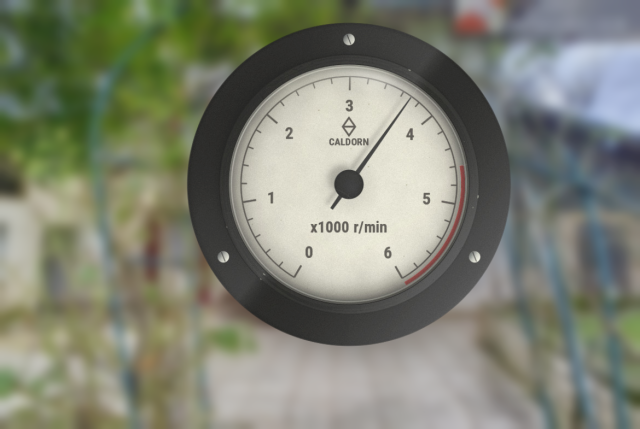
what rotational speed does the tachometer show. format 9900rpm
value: 3700rpm
